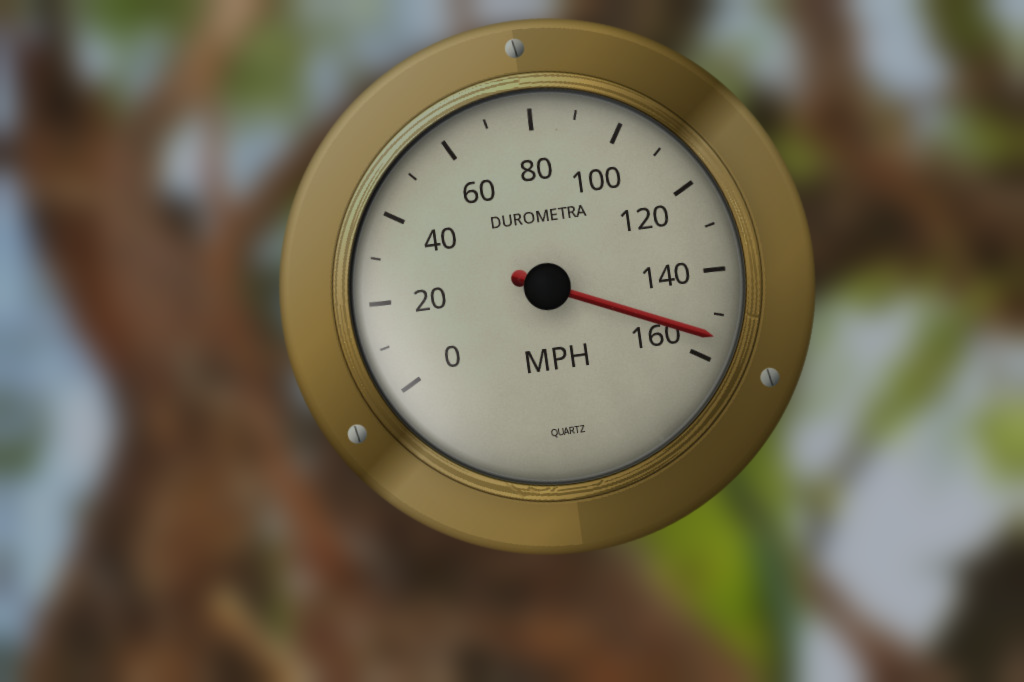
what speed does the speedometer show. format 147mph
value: 155mph
